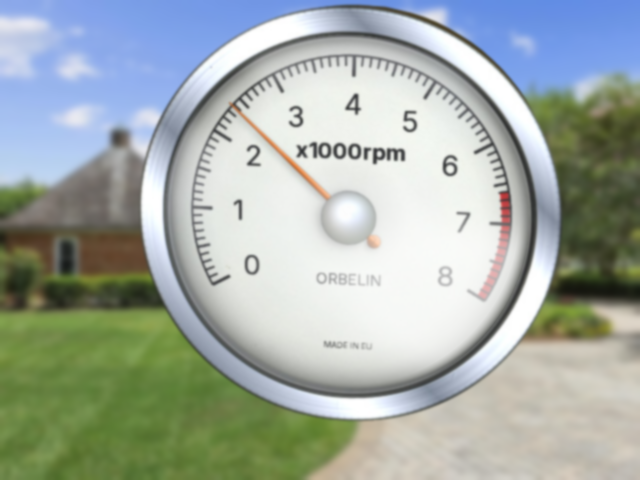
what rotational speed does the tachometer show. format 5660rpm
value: 2400rpm
